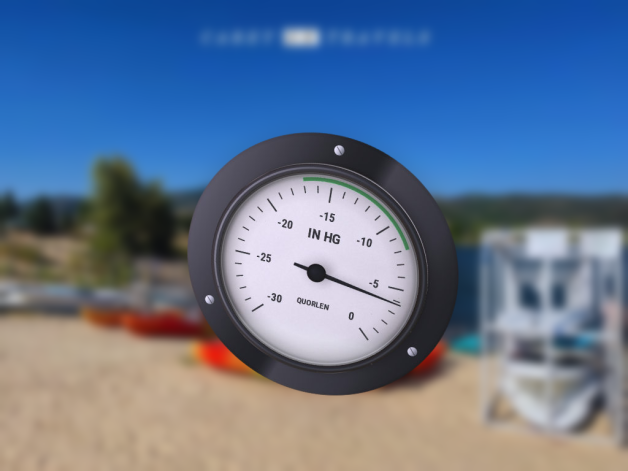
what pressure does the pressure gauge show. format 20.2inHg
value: -4inHg
